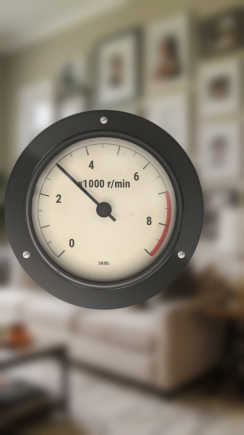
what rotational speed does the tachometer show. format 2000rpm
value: 3000rpm
